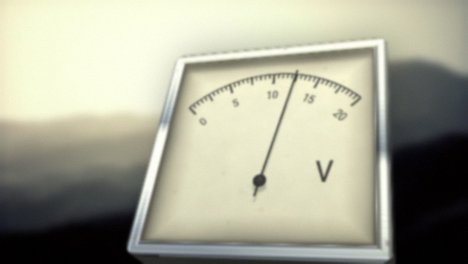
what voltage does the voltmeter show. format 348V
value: 12.5V
